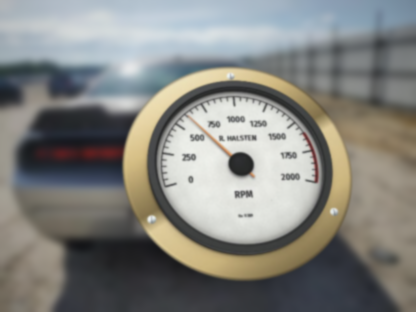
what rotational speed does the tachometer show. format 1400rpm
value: 600rpm
